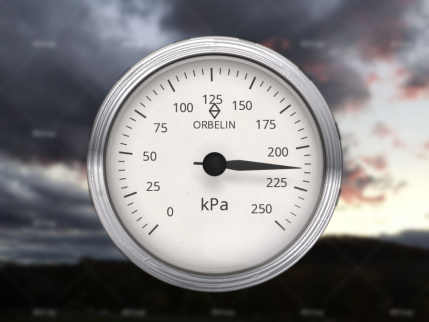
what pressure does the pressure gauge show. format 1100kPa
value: 212.5kPa
